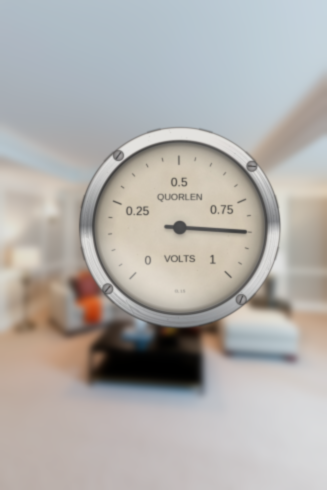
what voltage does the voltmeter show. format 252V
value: 0.85V
